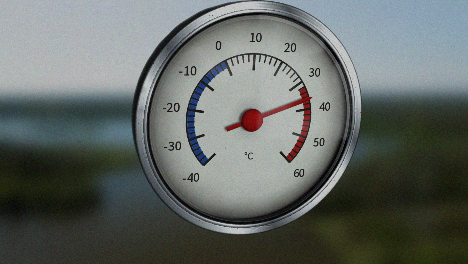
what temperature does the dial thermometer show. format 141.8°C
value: 36°C
